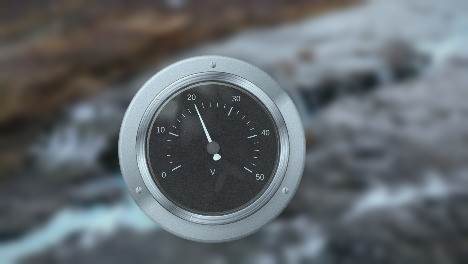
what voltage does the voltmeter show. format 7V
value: 20V
